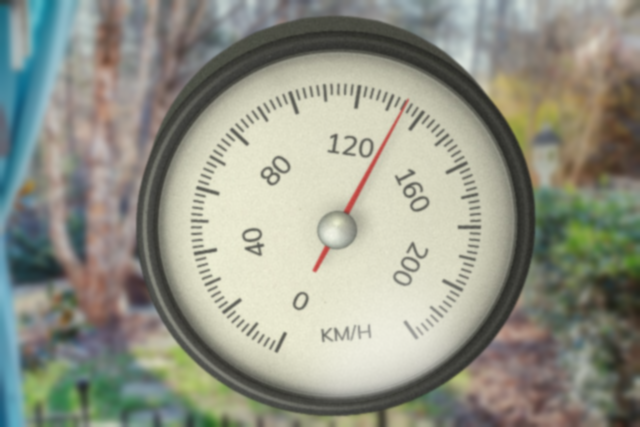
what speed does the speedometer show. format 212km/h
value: 134km/h
